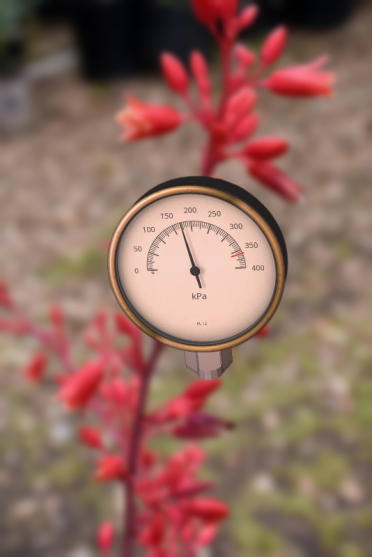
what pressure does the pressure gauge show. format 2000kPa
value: 175kPa
